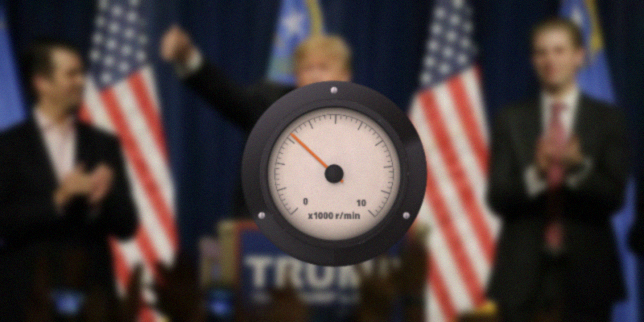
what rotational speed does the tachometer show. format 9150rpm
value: 3200rpm
